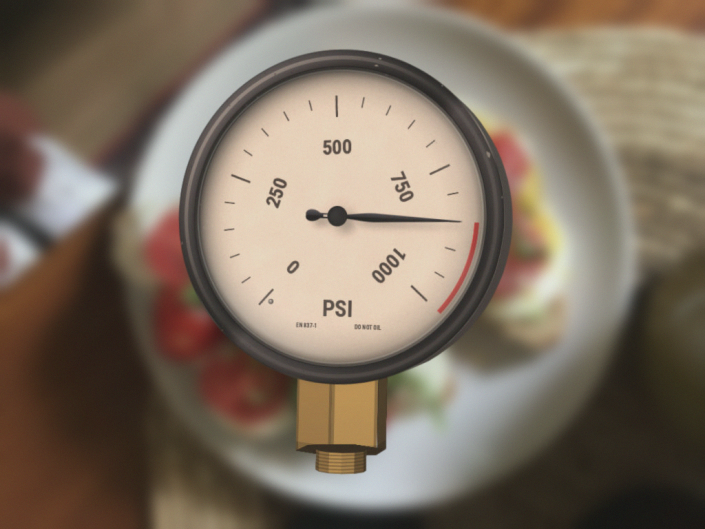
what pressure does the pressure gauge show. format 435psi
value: 850psi
